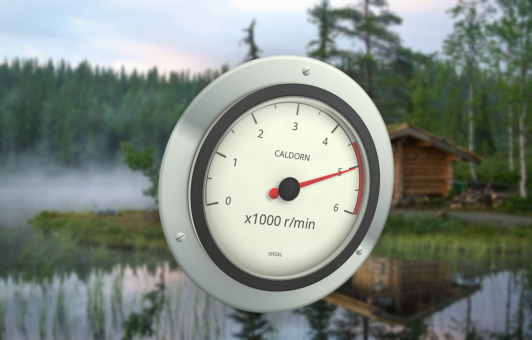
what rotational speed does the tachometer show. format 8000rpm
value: 5000rpm
